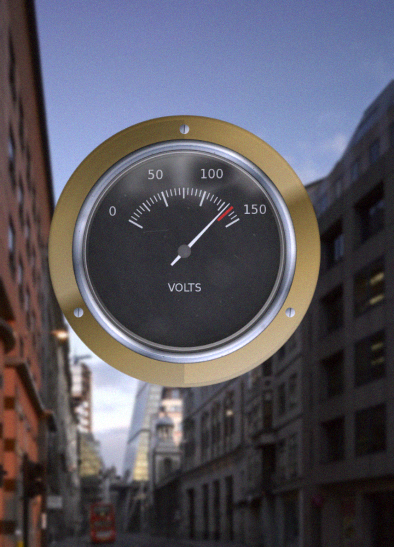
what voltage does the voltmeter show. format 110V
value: 130V
